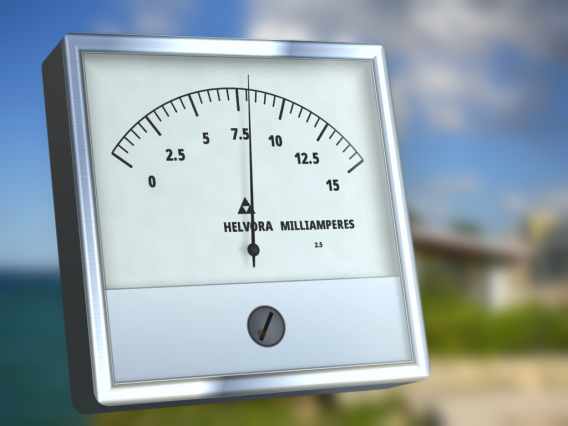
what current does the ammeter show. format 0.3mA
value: 8mA
